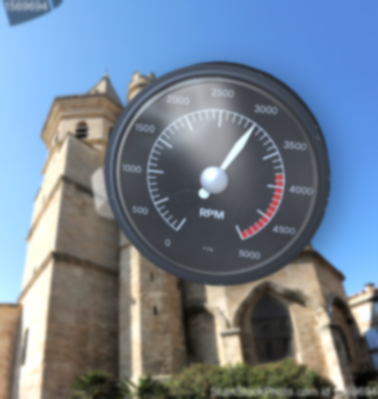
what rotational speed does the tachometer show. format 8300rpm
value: 3000rpm
